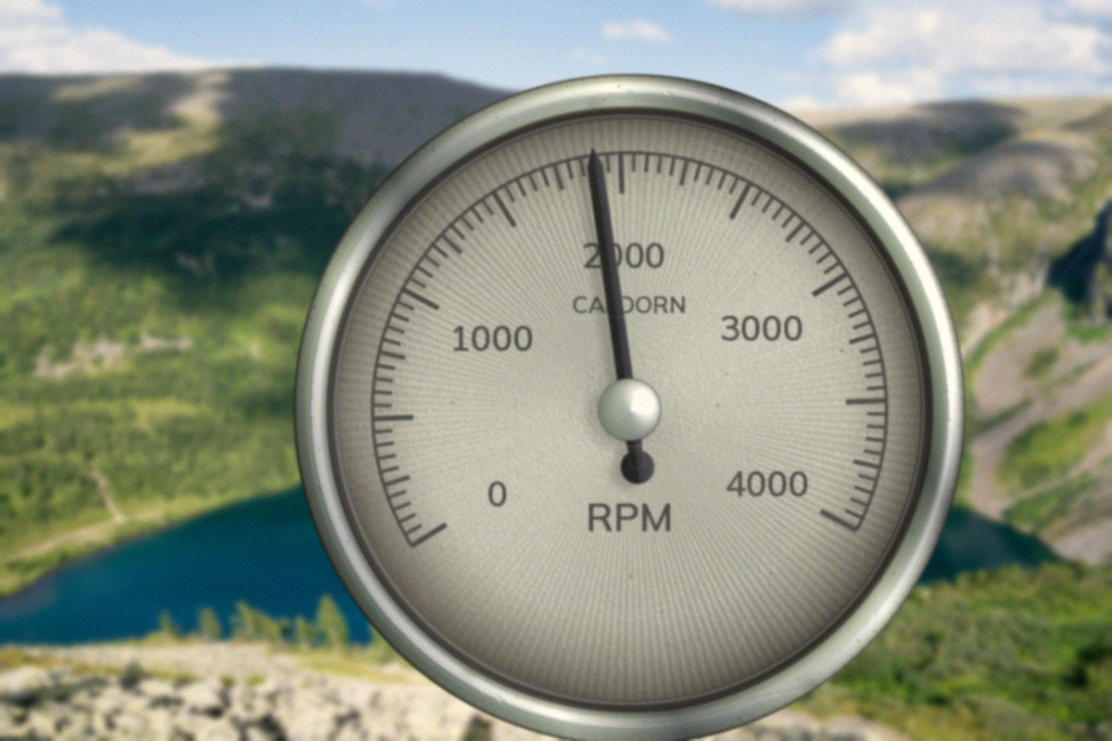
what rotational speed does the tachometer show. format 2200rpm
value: 1900rpm
